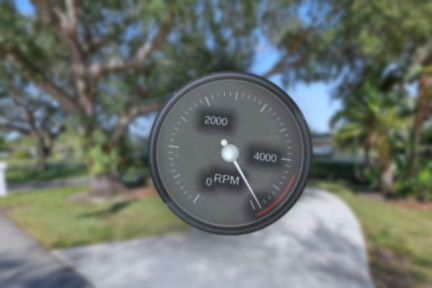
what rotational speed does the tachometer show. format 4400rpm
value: 4900rpm
